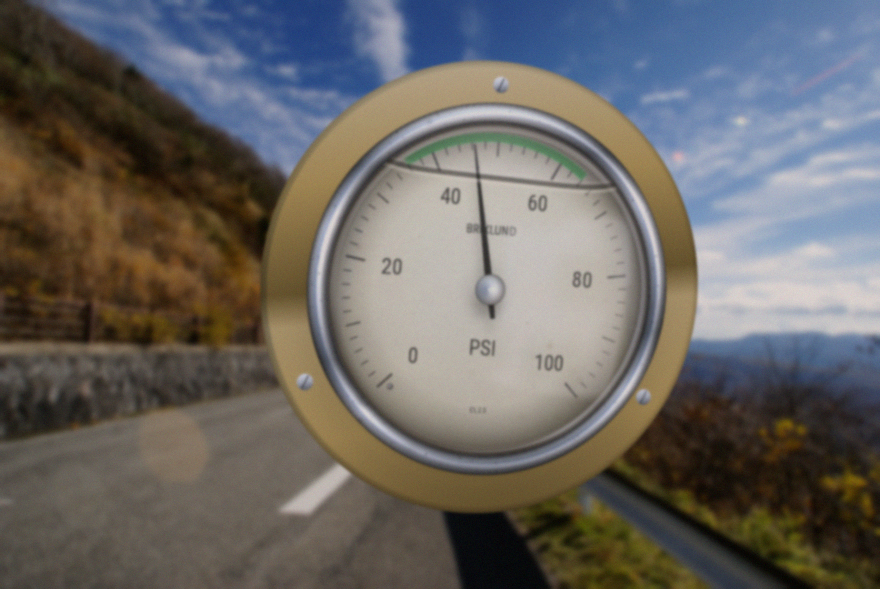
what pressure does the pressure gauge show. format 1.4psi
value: 46psi
